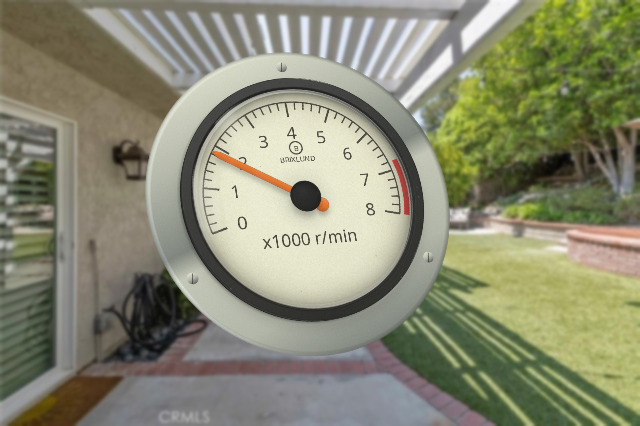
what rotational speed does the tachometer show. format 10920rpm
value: 1800rpm
